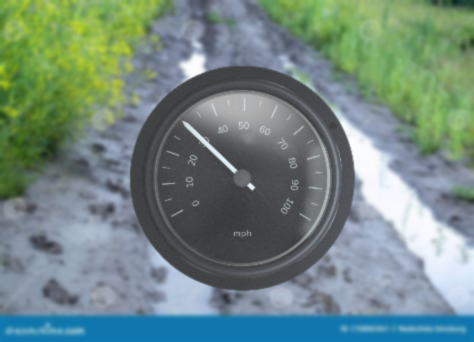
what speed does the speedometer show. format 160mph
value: 30mph
